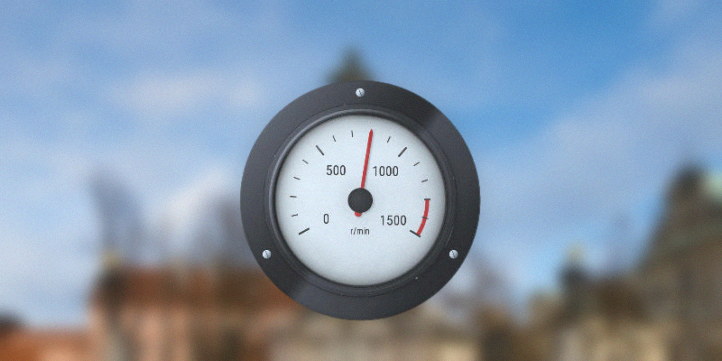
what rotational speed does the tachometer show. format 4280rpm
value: 800rpm
